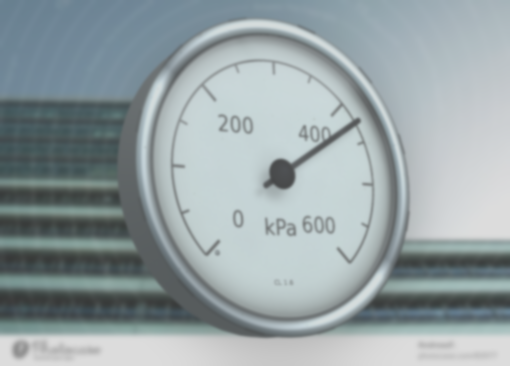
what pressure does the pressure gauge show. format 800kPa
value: 425kPa
